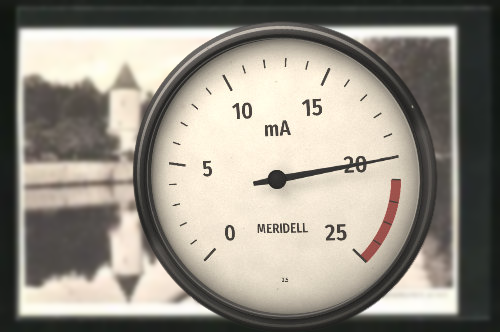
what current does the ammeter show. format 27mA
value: 20mA
